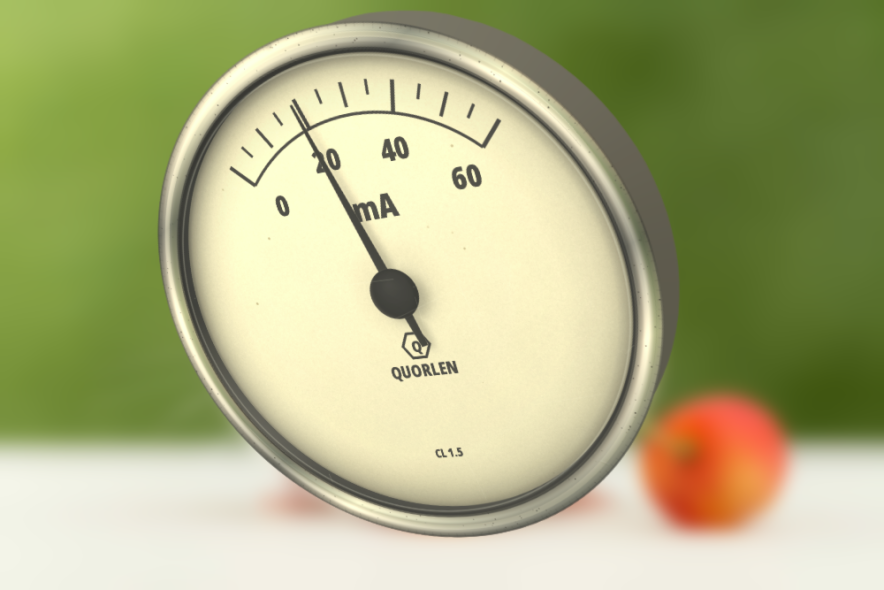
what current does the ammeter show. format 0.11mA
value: 20mA
